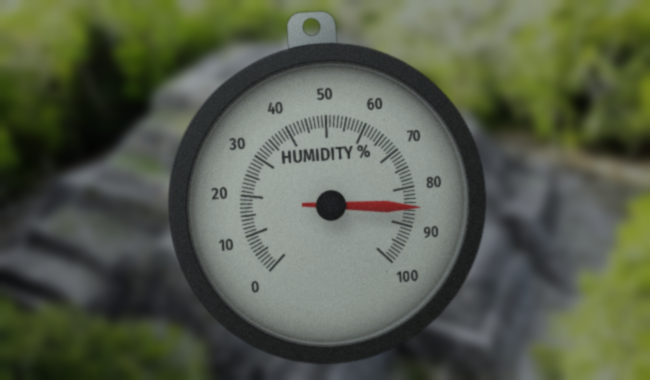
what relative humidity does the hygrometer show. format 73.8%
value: 85%
